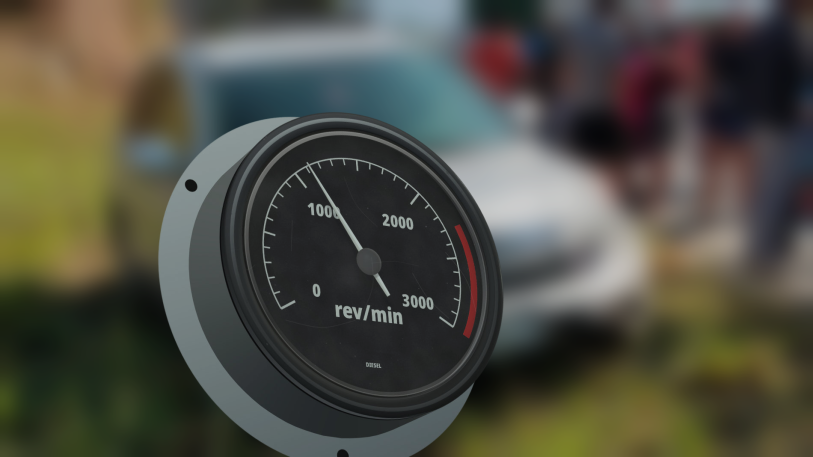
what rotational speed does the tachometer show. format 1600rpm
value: 1100rpm
